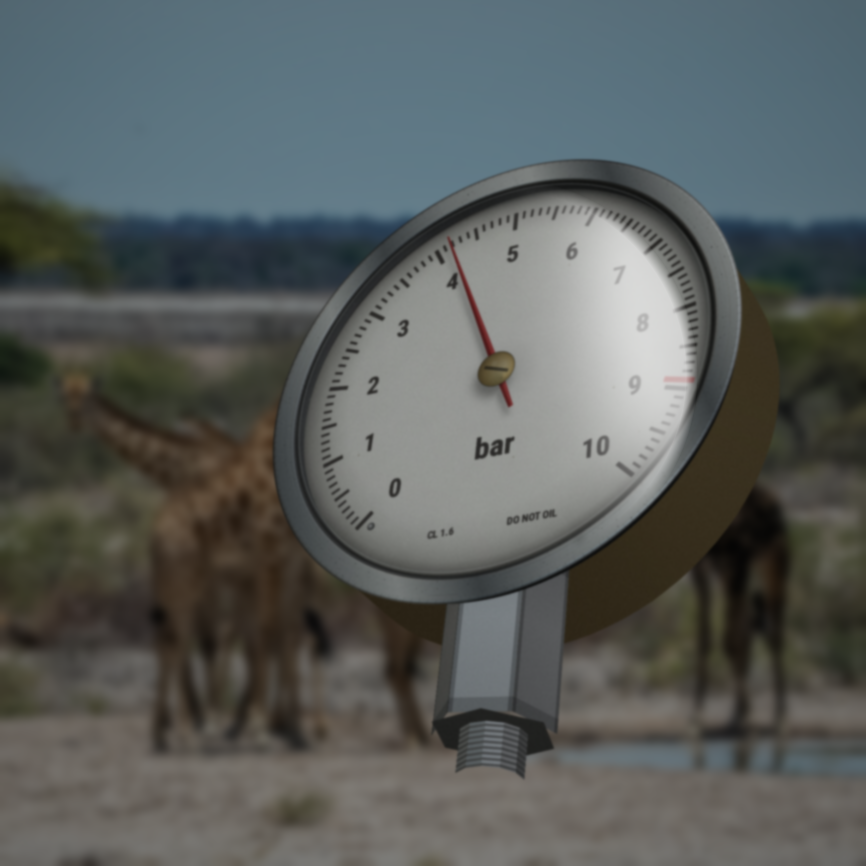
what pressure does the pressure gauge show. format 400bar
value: 4.2bar
